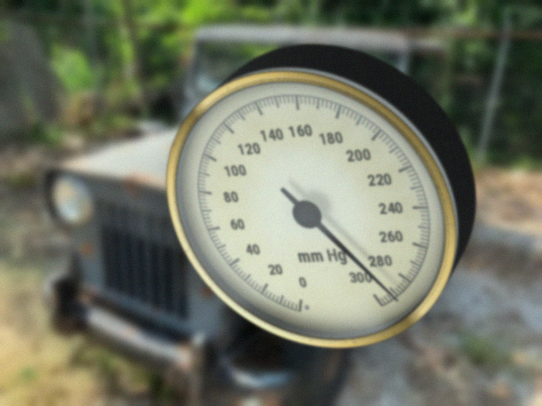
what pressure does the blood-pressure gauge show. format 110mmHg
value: 290mmHg
